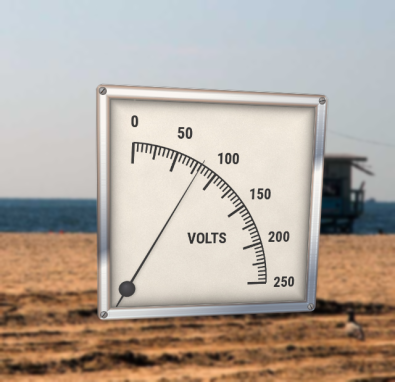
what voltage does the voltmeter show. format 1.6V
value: 80V
